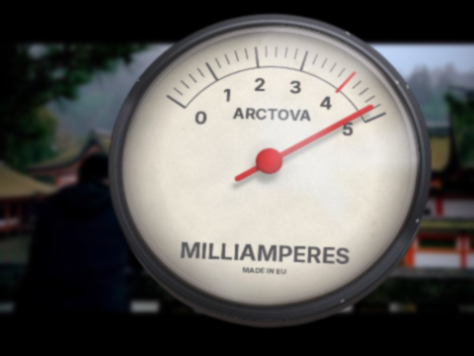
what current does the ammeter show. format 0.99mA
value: 4.8mA
